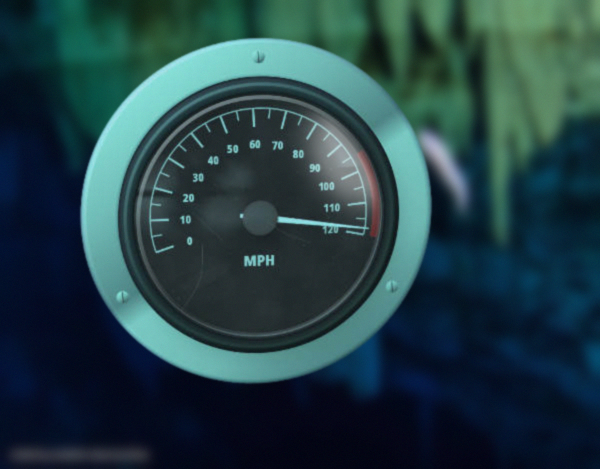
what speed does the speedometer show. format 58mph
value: 117.5mph
